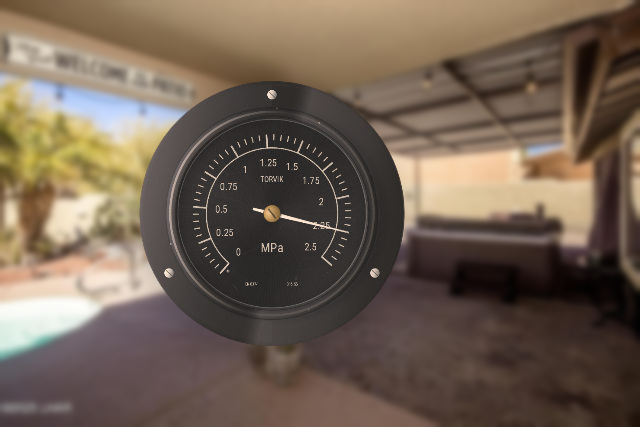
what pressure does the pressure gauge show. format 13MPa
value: 2.25MPa
